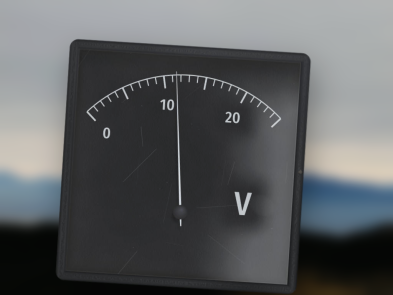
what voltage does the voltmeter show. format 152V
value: 11.5V
